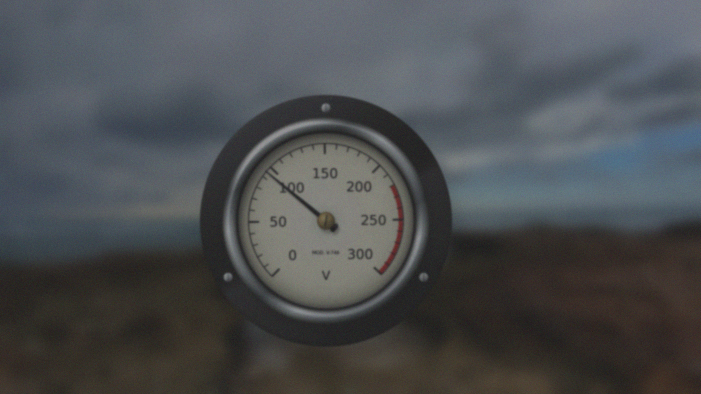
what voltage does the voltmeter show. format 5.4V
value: 95V
